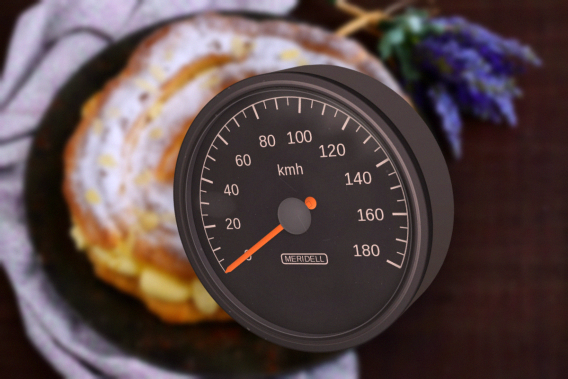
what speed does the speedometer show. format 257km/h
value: 0km/h
